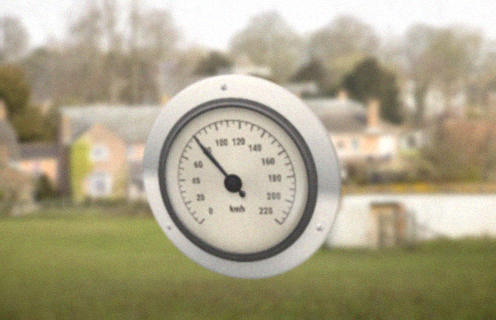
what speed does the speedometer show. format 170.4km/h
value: 80km/h
